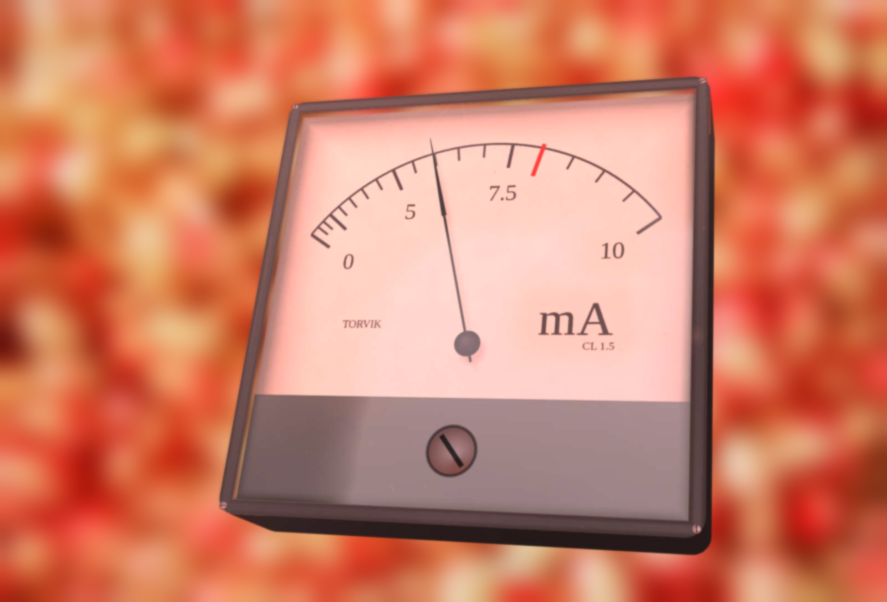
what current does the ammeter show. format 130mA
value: 6mA
